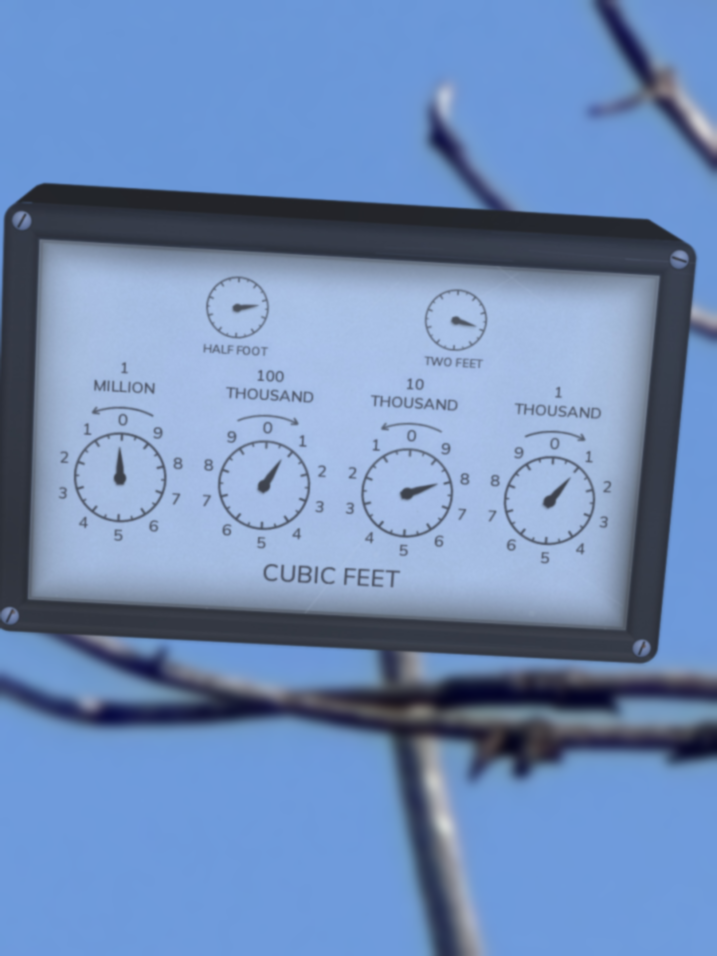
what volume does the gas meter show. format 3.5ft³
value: 8100ft³
